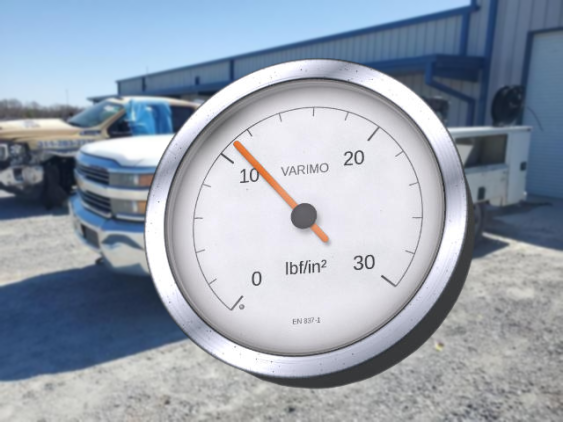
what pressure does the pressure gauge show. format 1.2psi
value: 11psi
